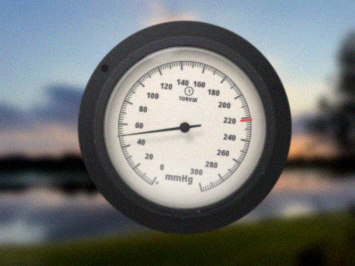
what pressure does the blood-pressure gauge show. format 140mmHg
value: 50mmHg
